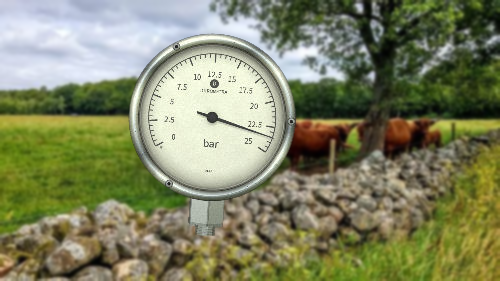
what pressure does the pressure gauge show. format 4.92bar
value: 23.5bar
